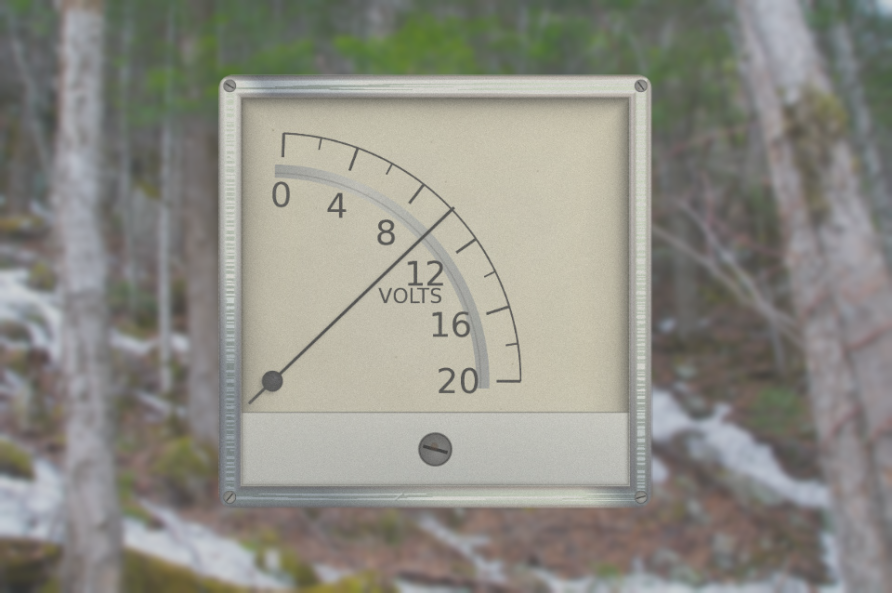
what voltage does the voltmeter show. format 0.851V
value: 10V
